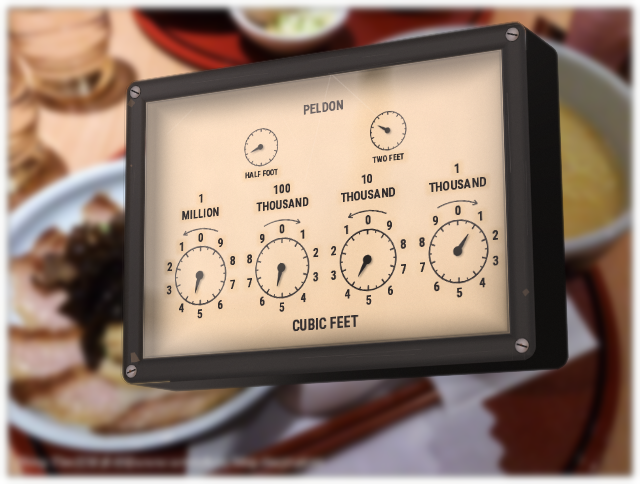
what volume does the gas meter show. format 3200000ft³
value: 454100ft³
